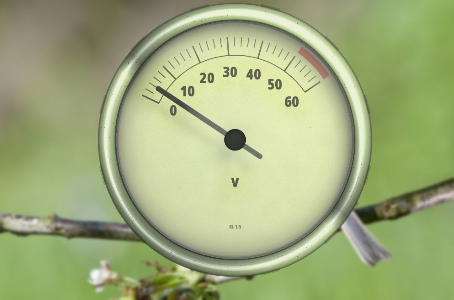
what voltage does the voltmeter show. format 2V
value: 4V
